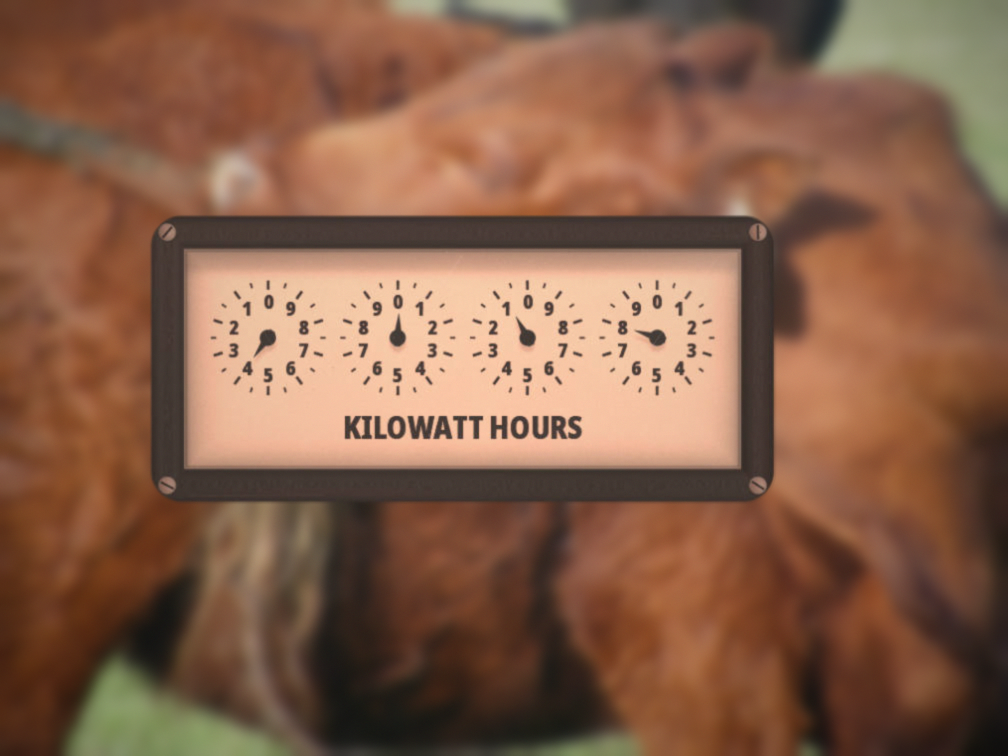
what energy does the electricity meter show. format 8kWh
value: 4008kWh
